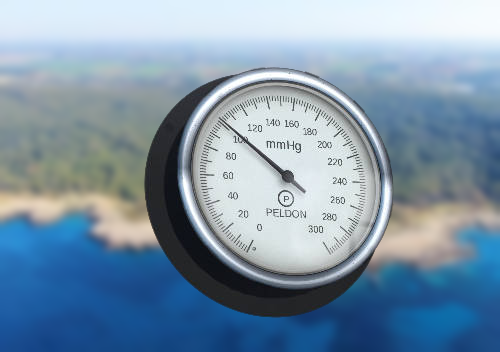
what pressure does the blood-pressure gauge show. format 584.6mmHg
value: 100mmHg
